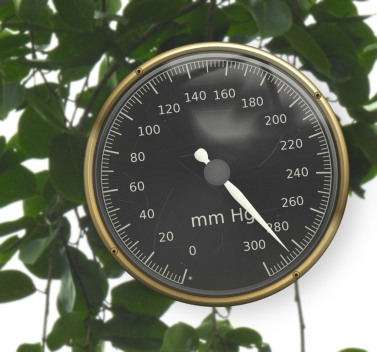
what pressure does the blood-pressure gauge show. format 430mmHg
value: 286mmHg
